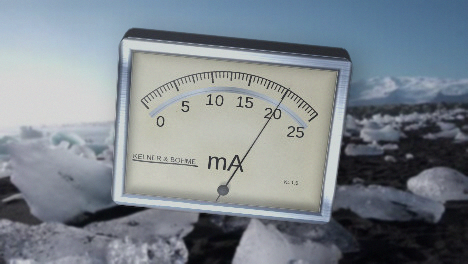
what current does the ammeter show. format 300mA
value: 20mA
